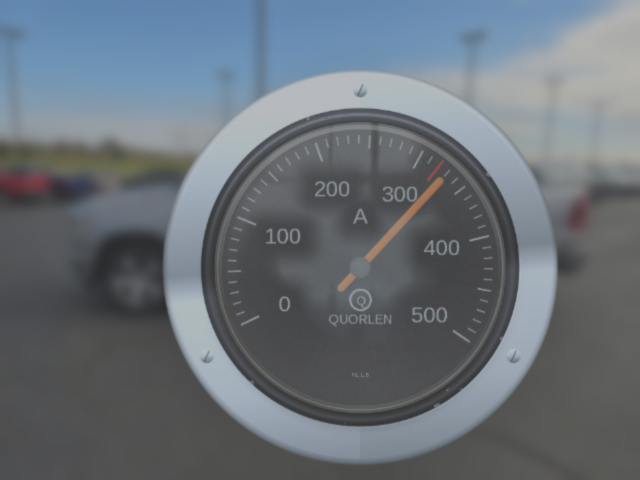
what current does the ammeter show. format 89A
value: 330A
